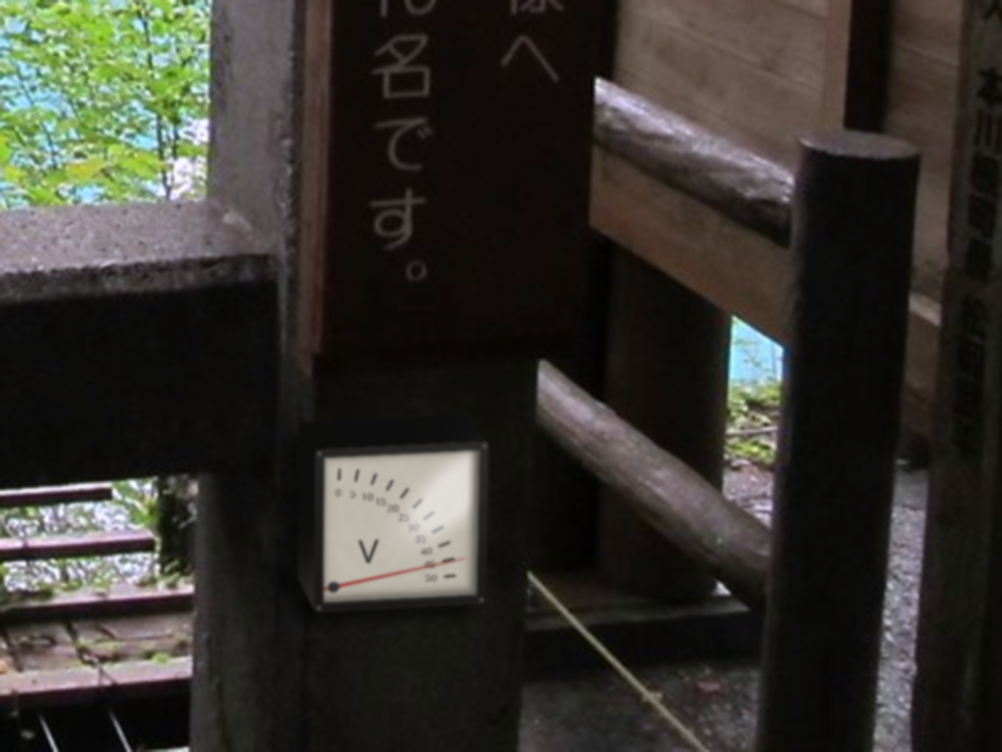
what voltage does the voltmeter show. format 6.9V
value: 45V
